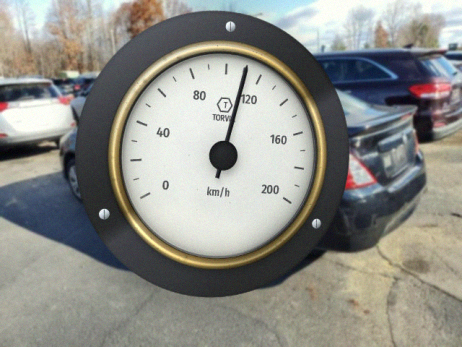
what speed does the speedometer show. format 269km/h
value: 110km/h
